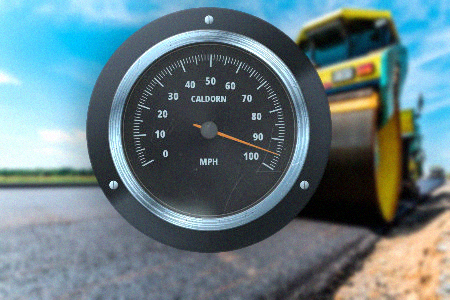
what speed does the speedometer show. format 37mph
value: 95mph
